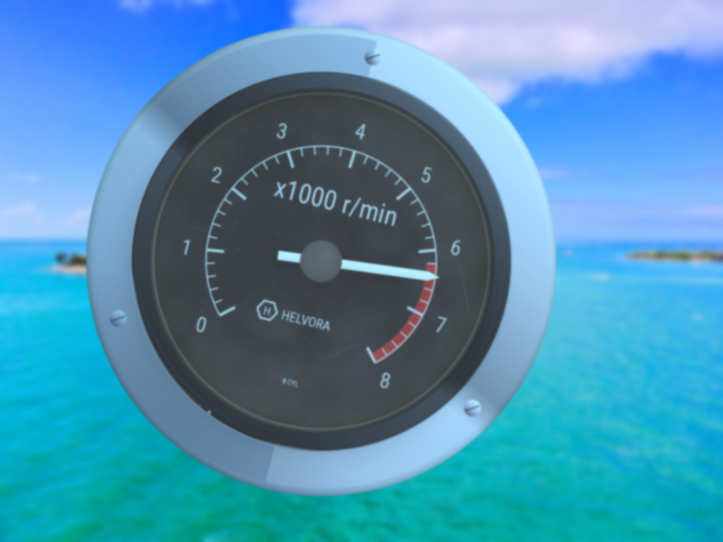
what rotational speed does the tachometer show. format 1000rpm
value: 6400rpm
